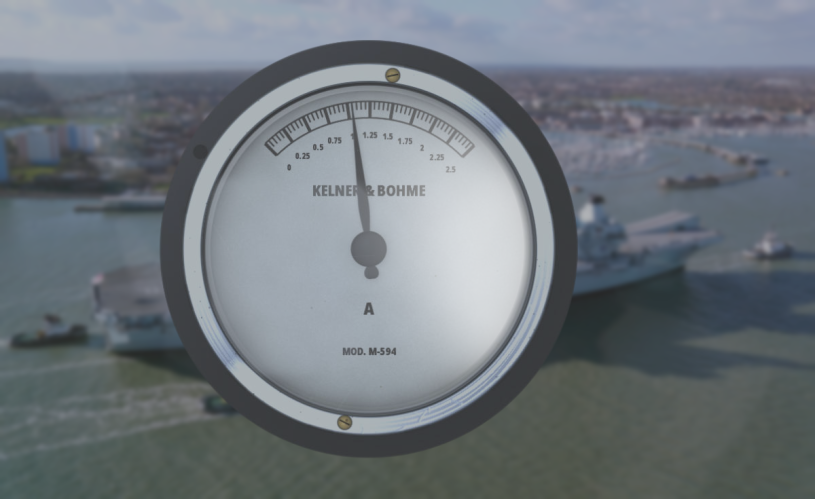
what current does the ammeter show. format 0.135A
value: 1.05A
